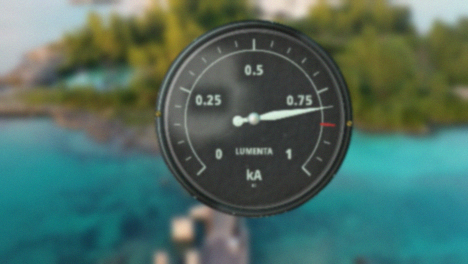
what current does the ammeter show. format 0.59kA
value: 0.8kA
